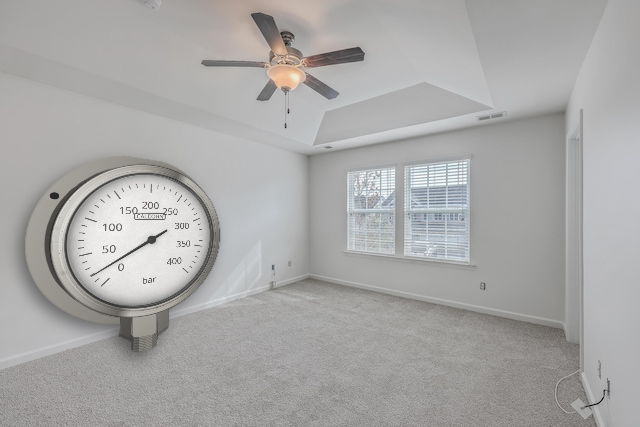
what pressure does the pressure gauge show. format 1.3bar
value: 20bar
